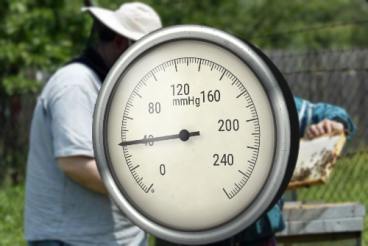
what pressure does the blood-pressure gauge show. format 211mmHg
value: 40mmHg
